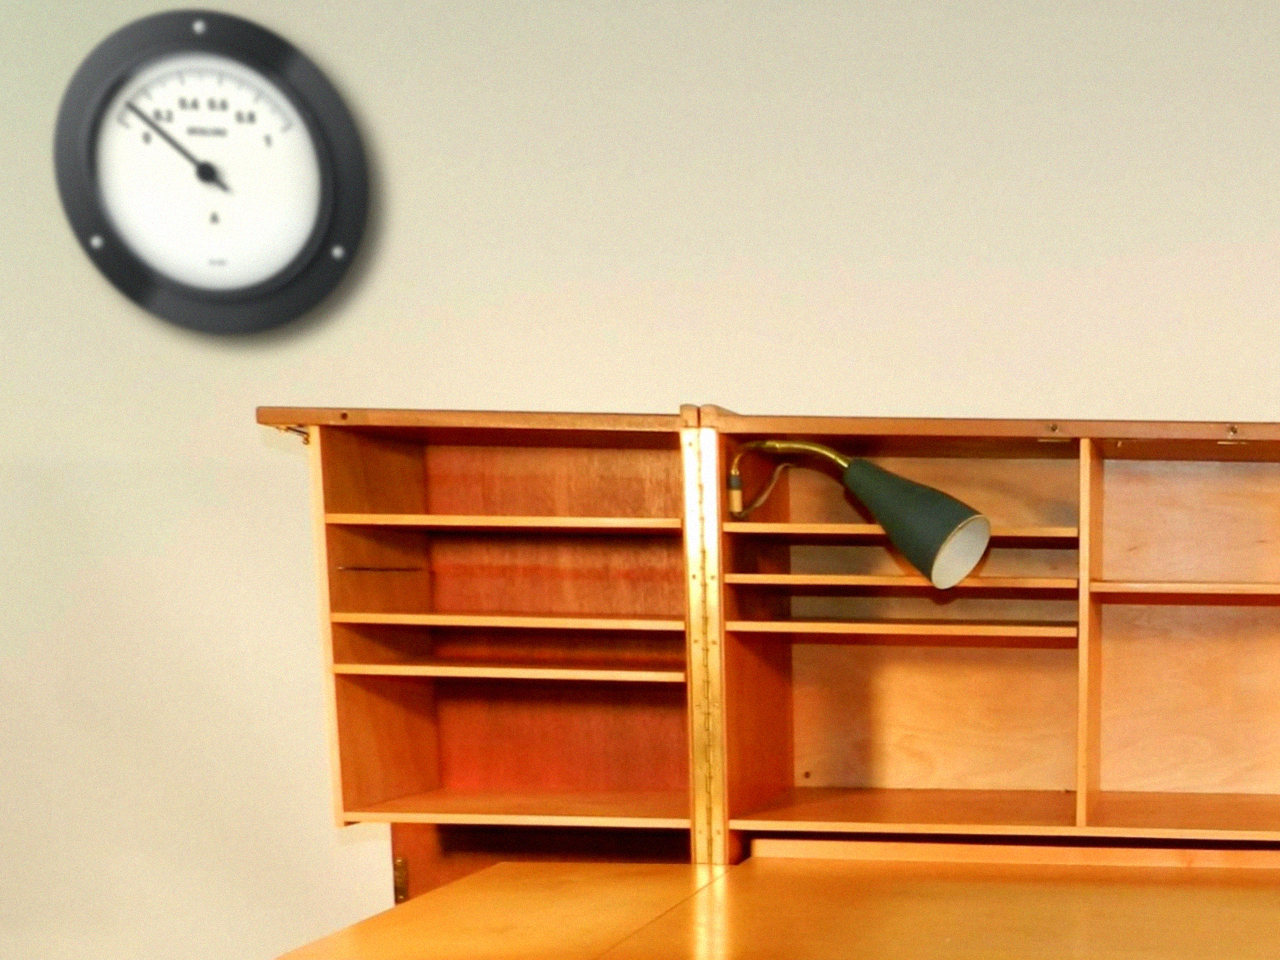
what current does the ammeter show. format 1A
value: 0.1A
